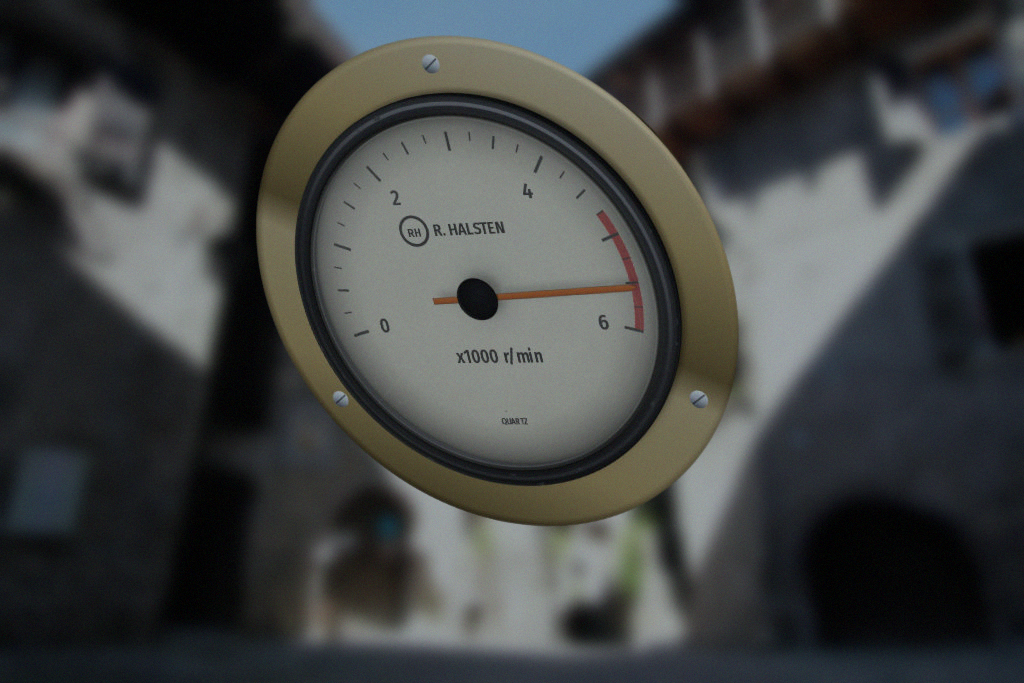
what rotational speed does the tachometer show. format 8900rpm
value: 5500rpm
